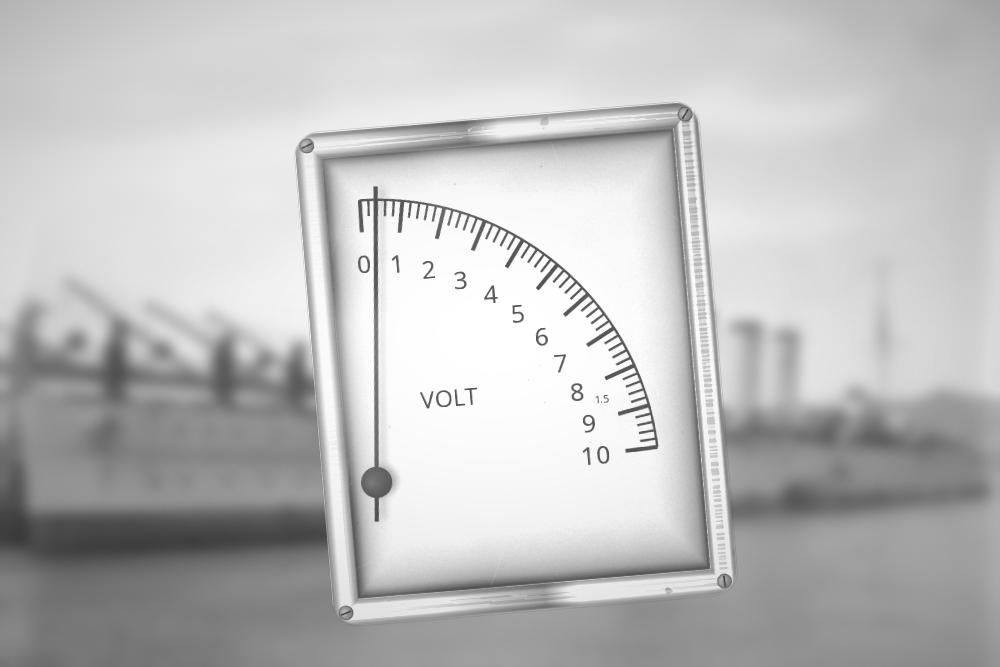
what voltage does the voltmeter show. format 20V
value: 0.4V
